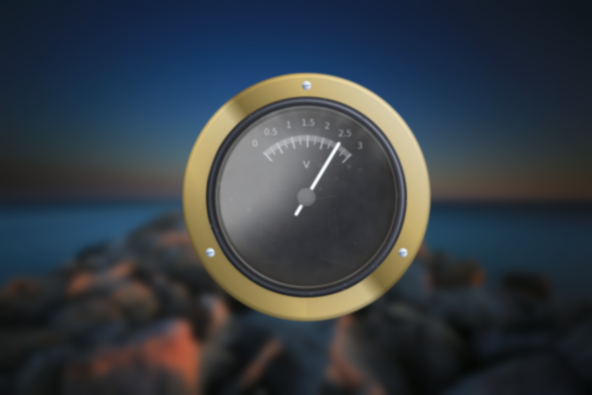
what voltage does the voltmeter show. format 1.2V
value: 2.5V
